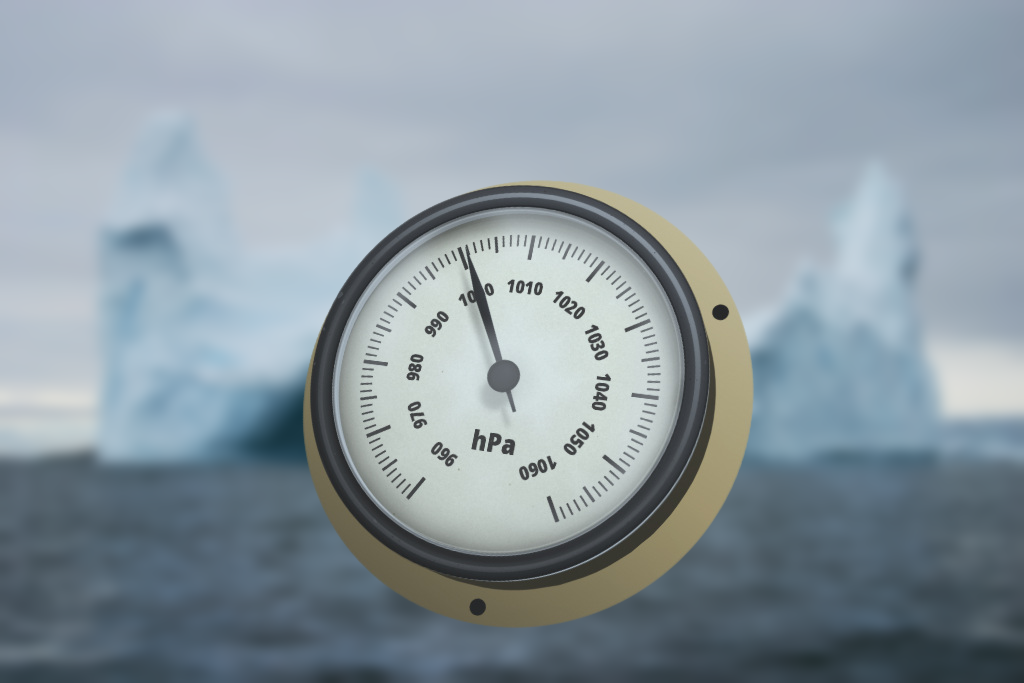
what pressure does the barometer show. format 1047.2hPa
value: 1001hPa
